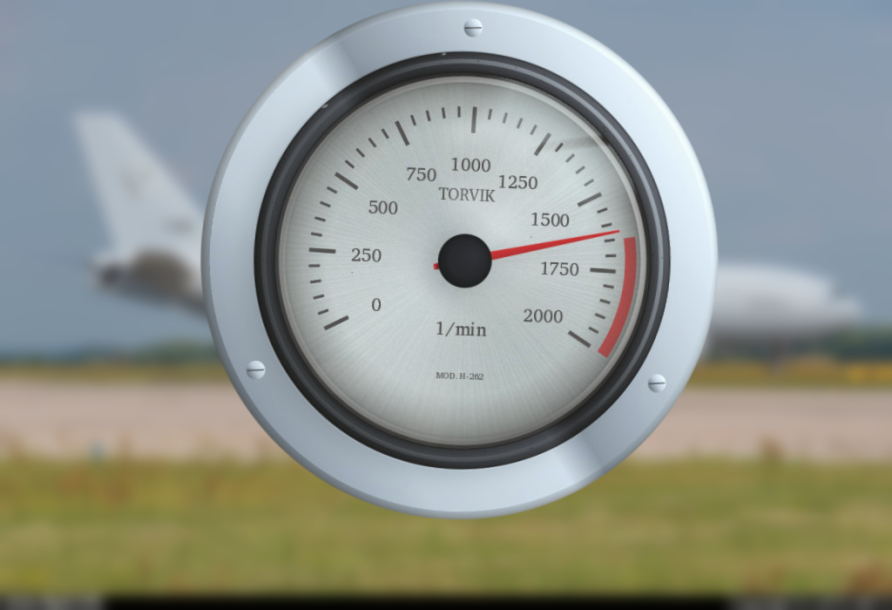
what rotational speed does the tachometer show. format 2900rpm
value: 1625rpm
